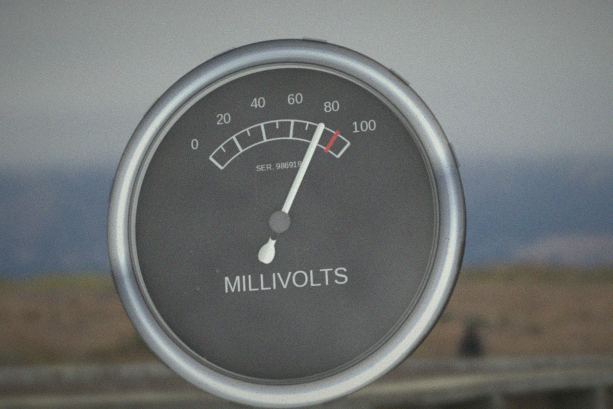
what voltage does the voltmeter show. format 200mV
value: 80mV
